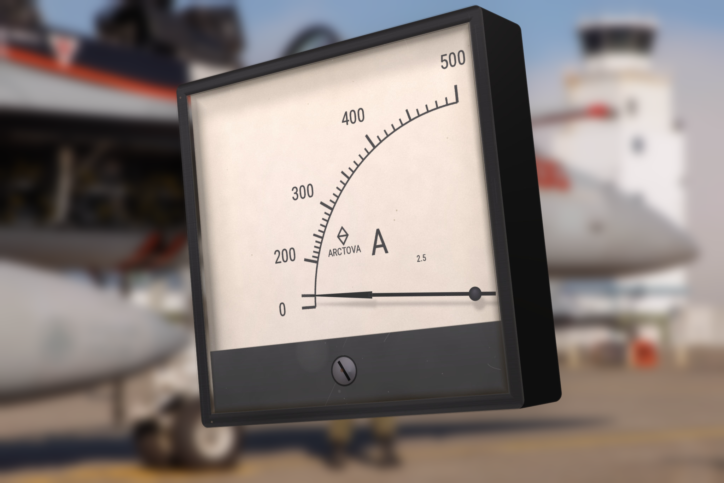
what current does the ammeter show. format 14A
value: 100A
